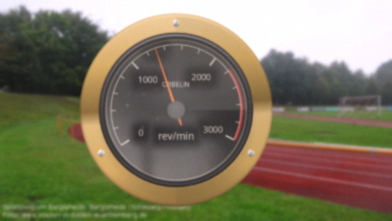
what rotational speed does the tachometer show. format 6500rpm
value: 1300rpm
